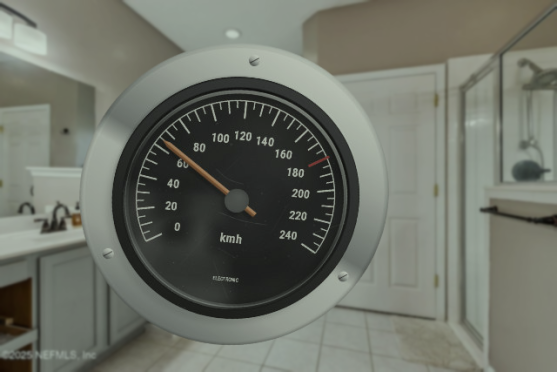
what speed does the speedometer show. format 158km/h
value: 65km/h
